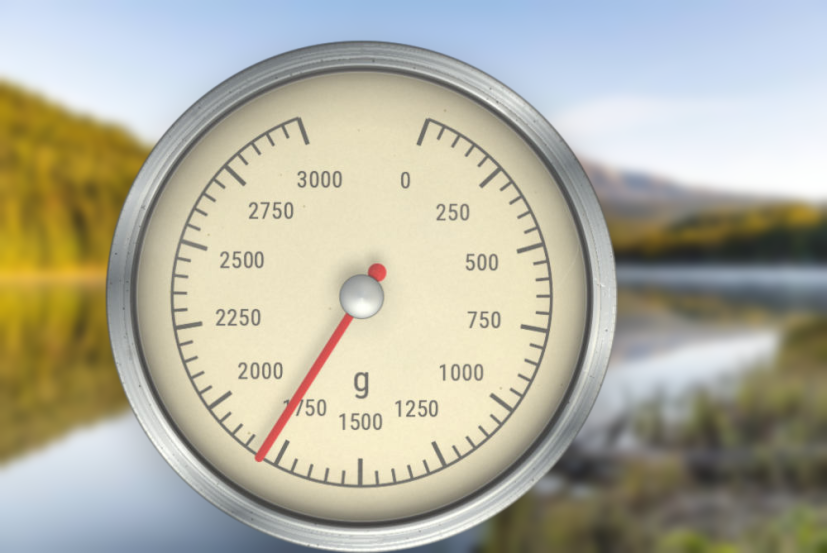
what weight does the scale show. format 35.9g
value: 1800g
